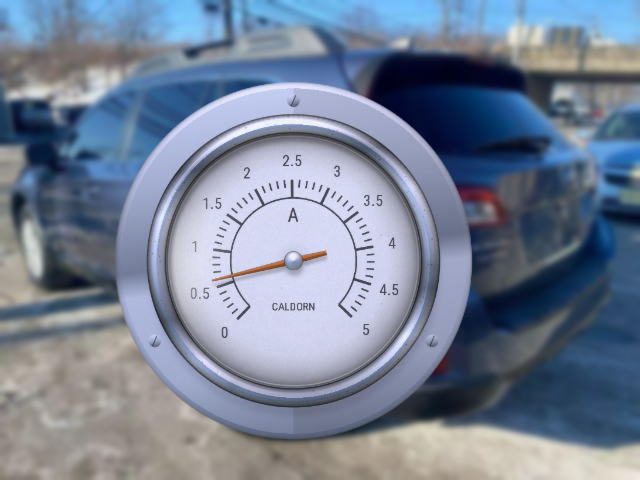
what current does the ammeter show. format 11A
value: 0.6A
